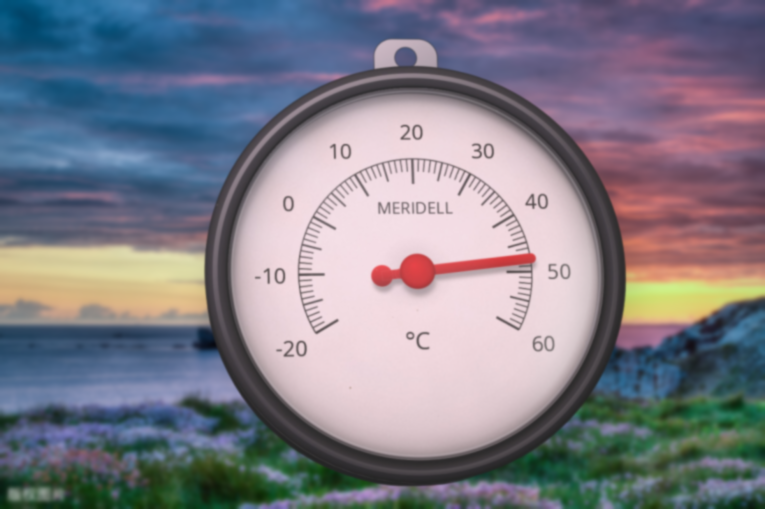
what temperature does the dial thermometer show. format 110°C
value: 48°C
